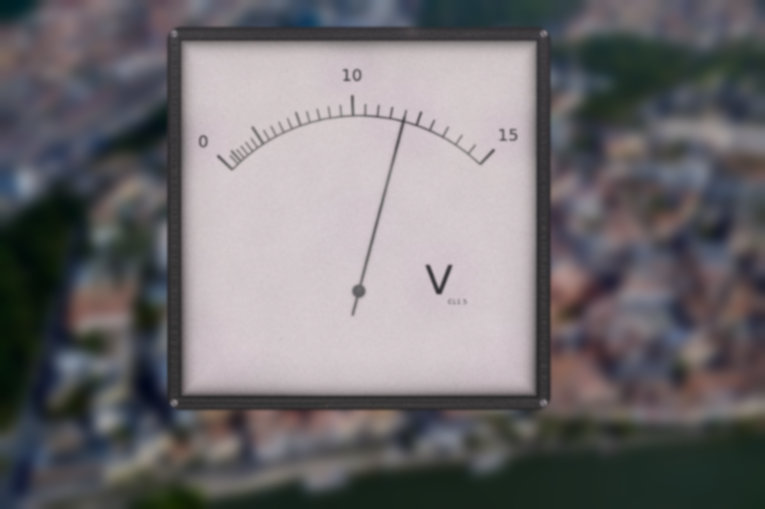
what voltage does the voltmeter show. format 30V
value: 12V
